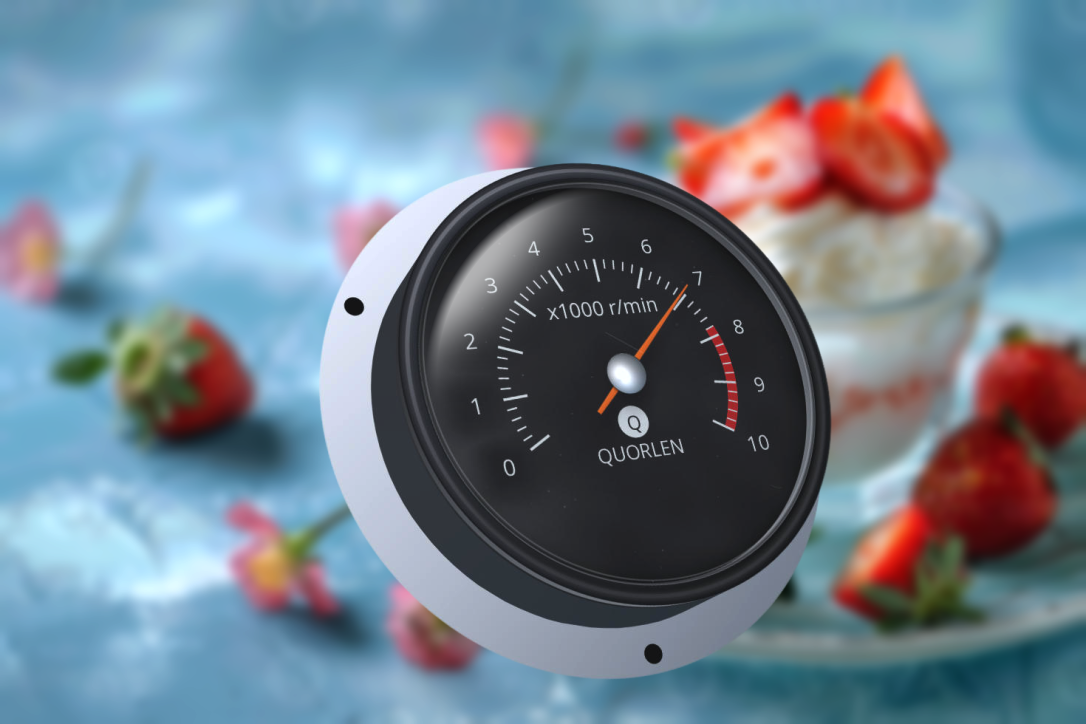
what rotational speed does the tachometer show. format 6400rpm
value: 6900rpm
